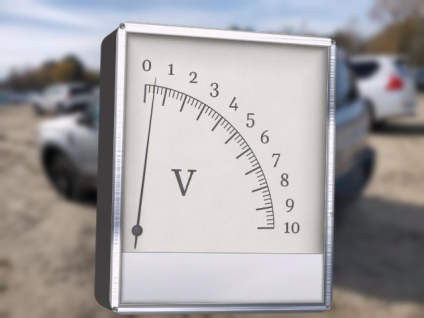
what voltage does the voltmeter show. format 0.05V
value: 0.4V
